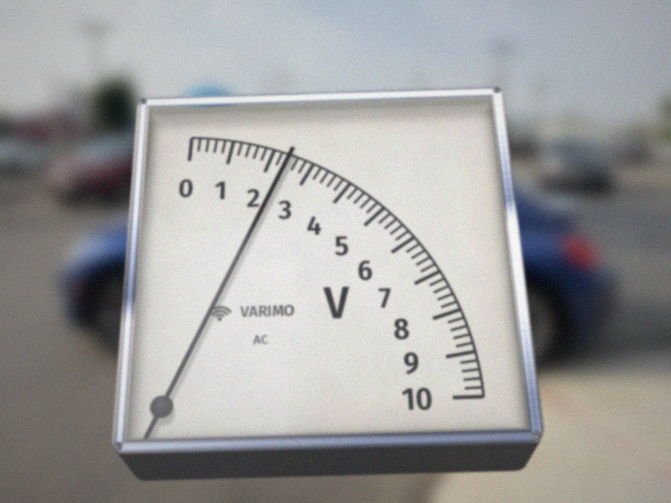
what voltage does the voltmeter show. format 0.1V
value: 2.4V
